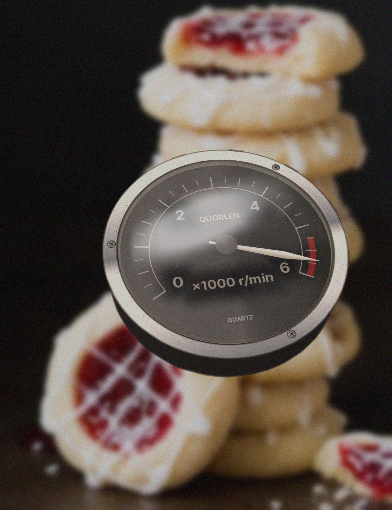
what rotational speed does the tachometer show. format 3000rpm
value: 5750rpm
